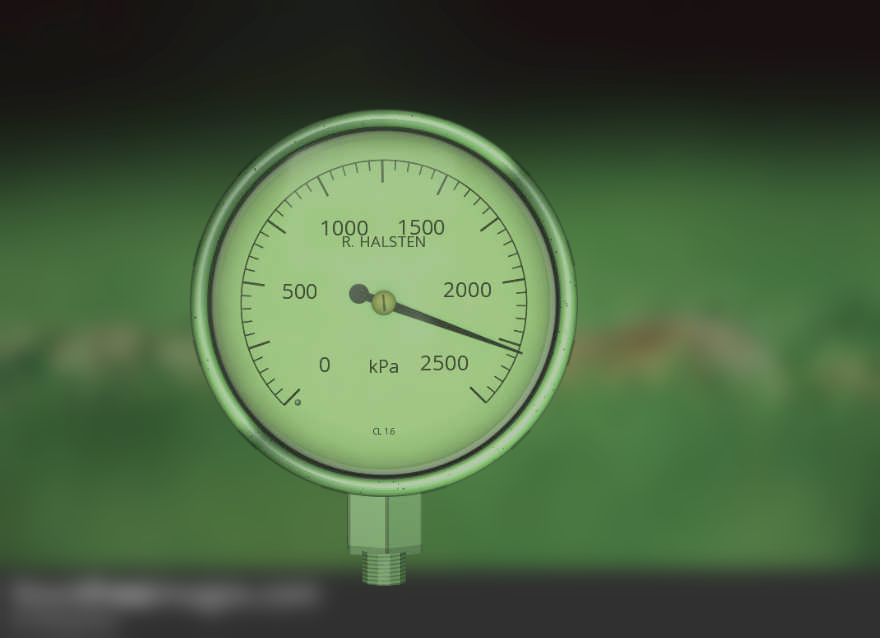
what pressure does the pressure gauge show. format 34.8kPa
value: 2275kPa
